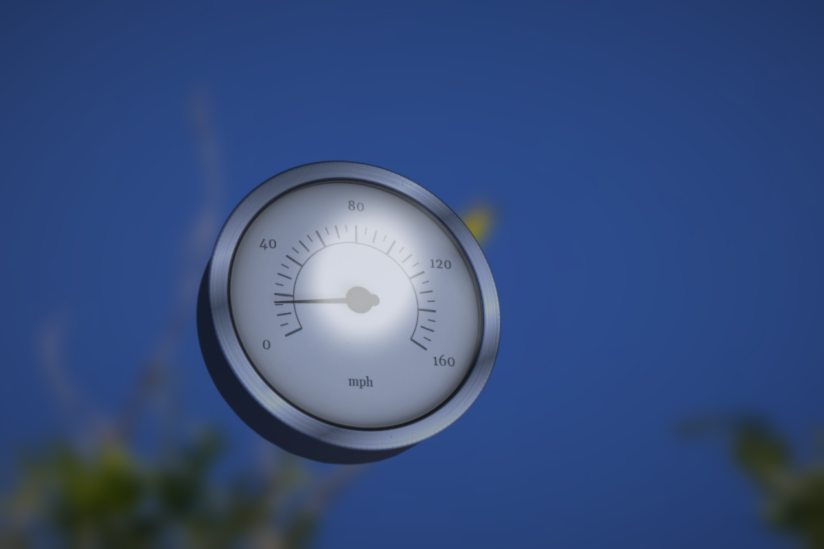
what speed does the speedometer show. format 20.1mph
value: 15mph
